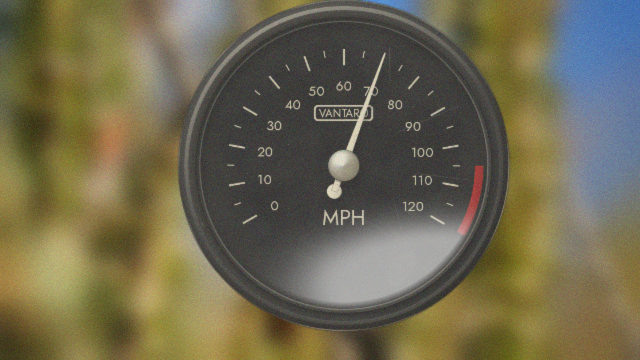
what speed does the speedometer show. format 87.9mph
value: 70mph
